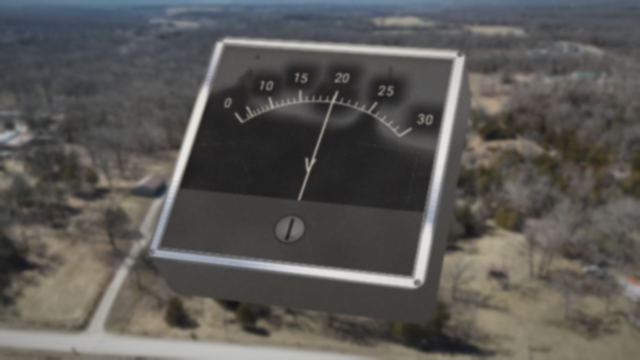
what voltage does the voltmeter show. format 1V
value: 20V
